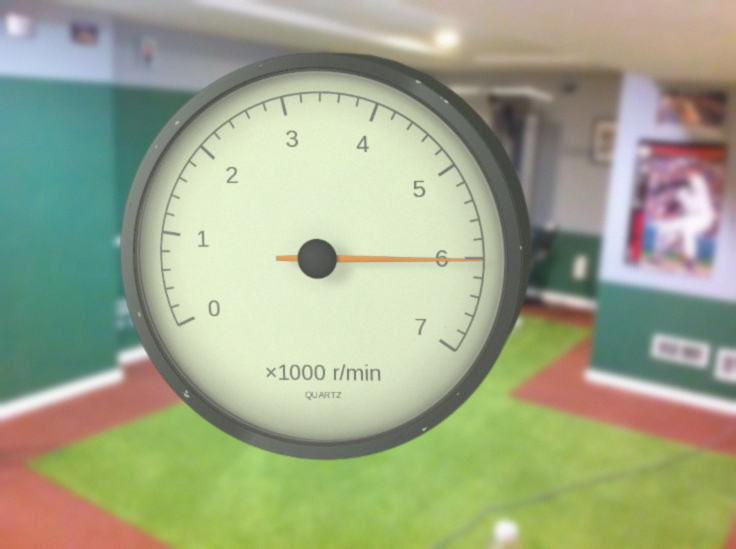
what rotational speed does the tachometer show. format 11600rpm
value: 6000rpm
